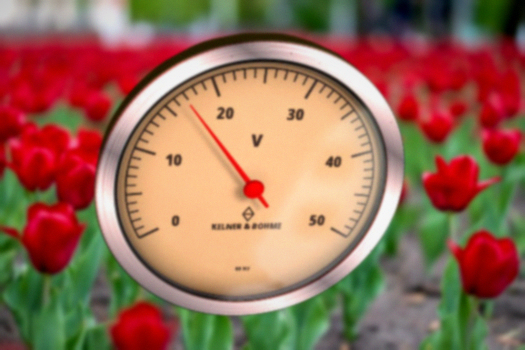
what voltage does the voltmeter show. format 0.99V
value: 17V
